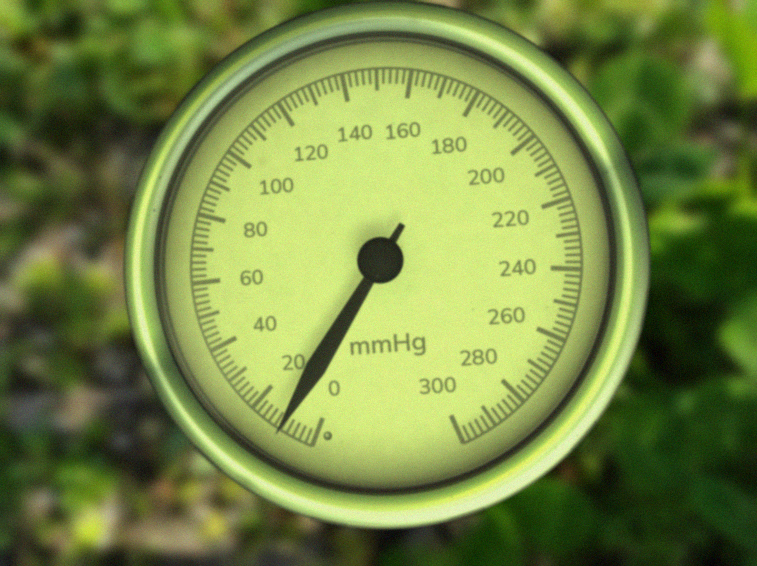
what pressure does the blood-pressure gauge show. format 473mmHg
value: 10mmHg
